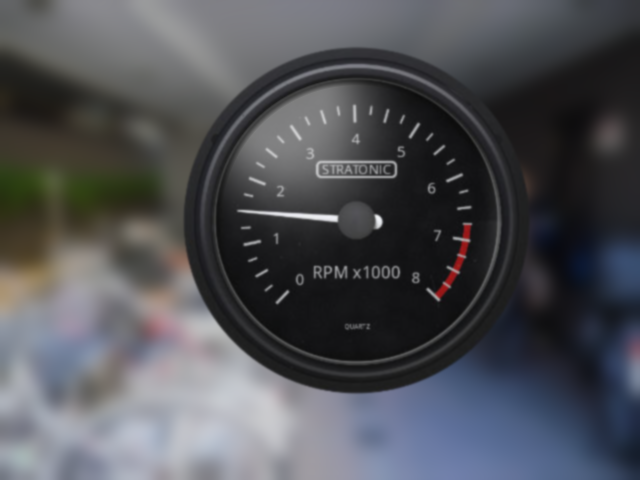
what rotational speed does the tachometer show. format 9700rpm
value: 1500rpm
